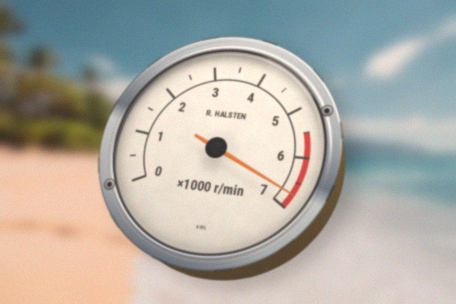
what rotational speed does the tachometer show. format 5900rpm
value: 6750rpm
